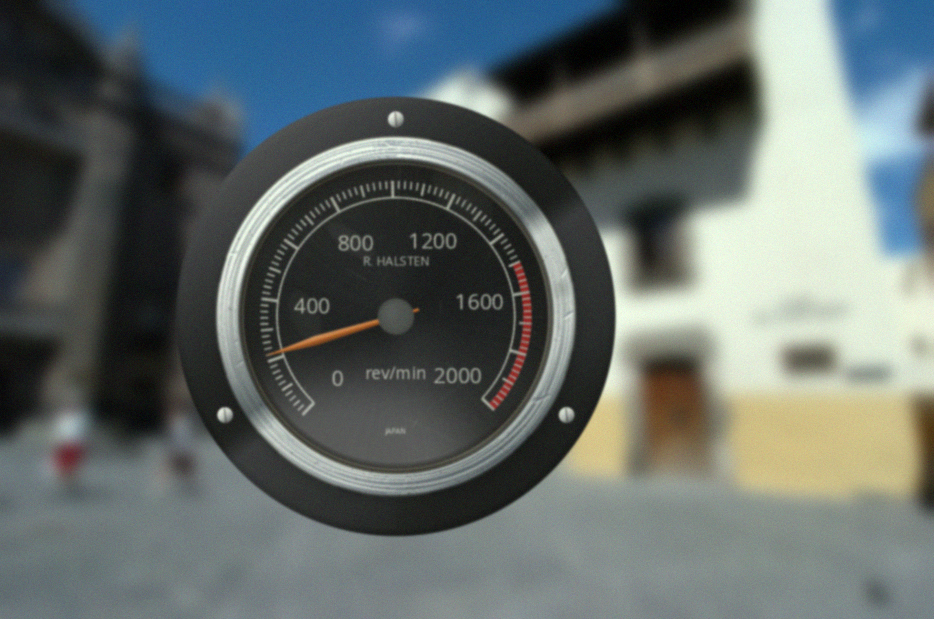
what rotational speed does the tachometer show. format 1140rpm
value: 220rpm
